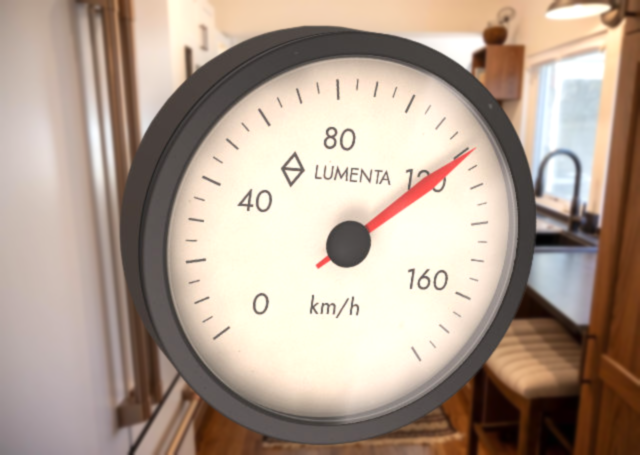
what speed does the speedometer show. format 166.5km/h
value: 120km/h
